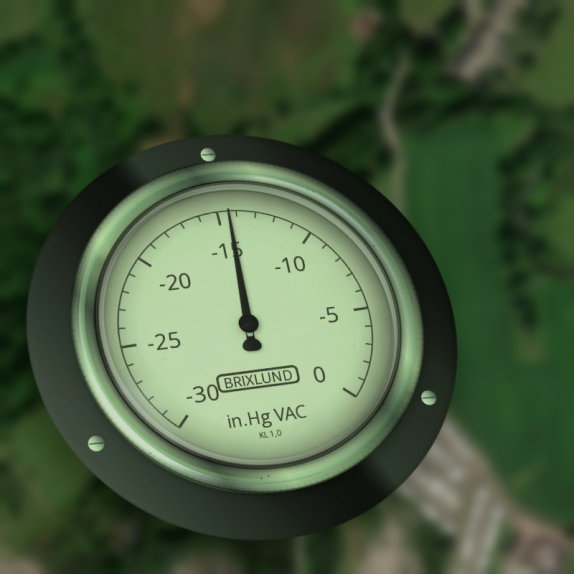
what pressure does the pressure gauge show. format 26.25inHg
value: -14.5inHg
